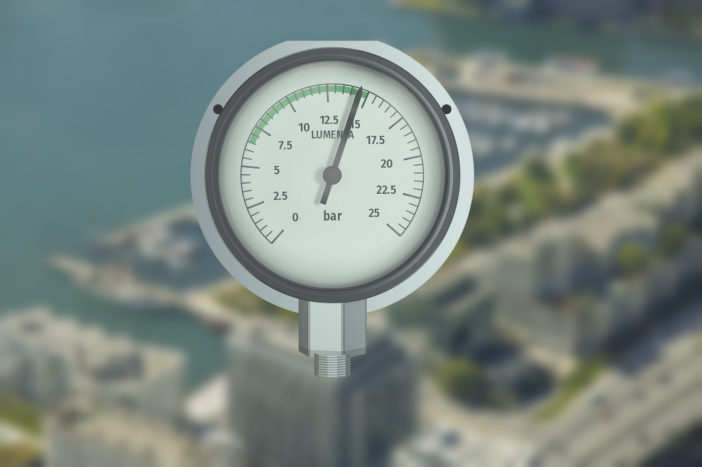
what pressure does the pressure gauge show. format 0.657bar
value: 14.5bar
